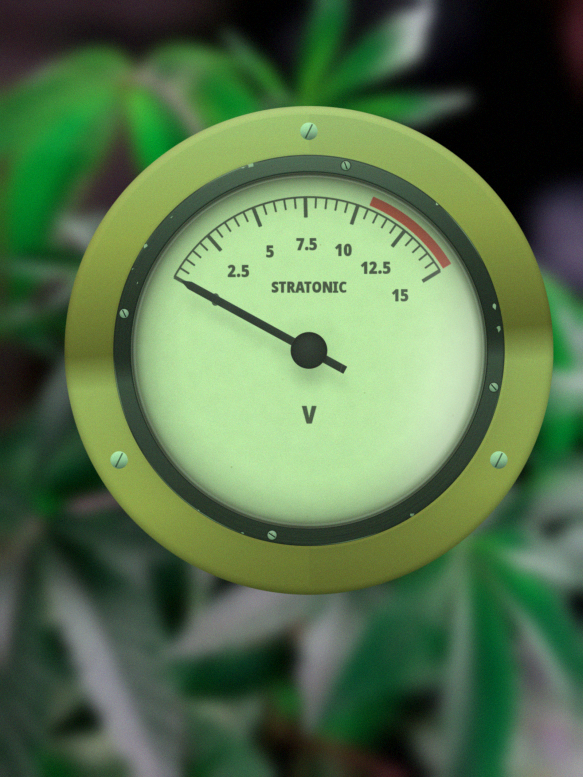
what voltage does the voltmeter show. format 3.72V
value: 0V
